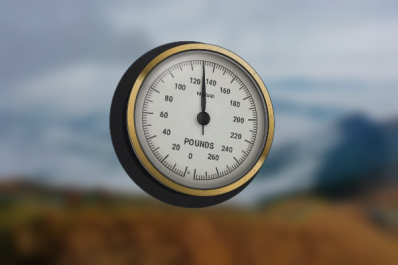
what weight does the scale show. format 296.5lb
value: 130lb
